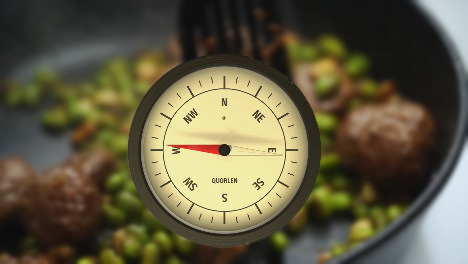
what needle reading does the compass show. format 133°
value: 275°
